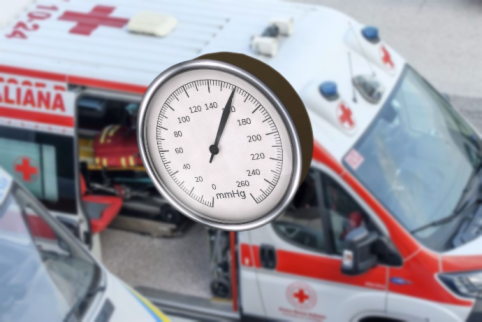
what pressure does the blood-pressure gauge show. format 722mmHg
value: 160mmHg
